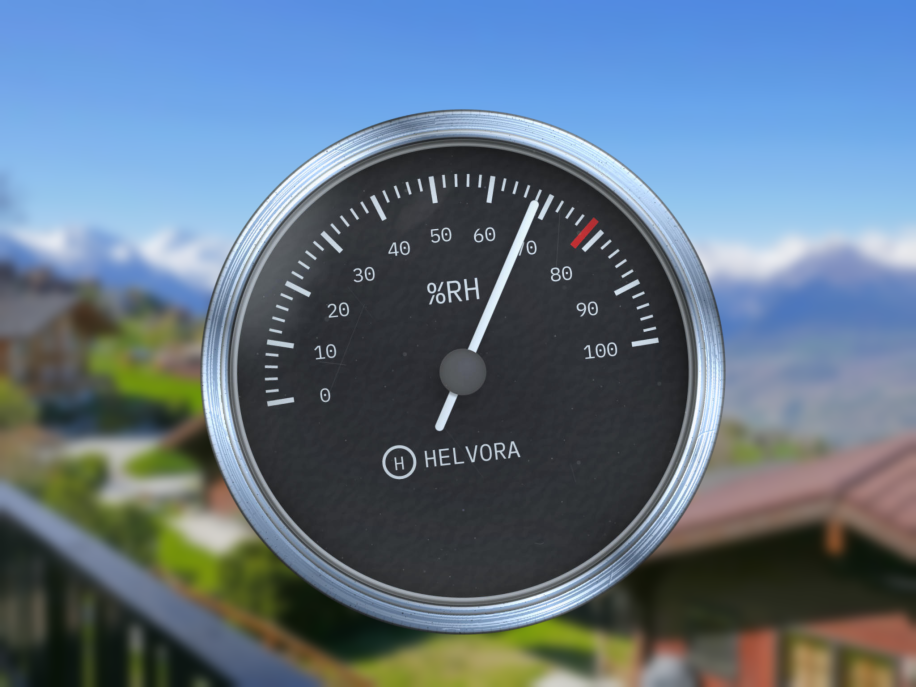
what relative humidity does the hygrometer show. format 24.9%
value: 68%
